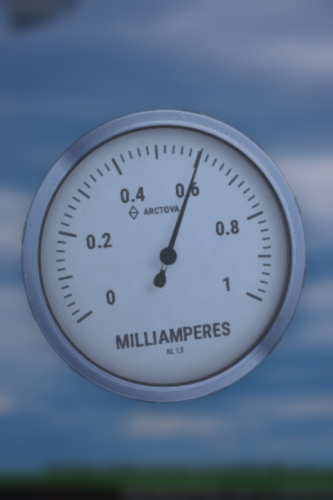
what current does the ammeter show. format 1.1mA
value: 0.6mA
